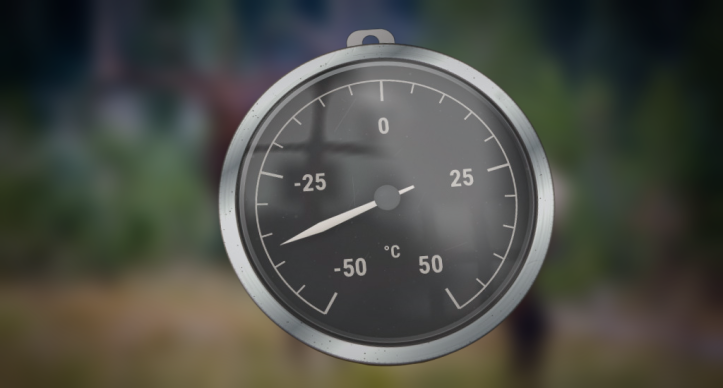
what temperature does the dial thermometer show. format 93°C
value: -37.5°C
